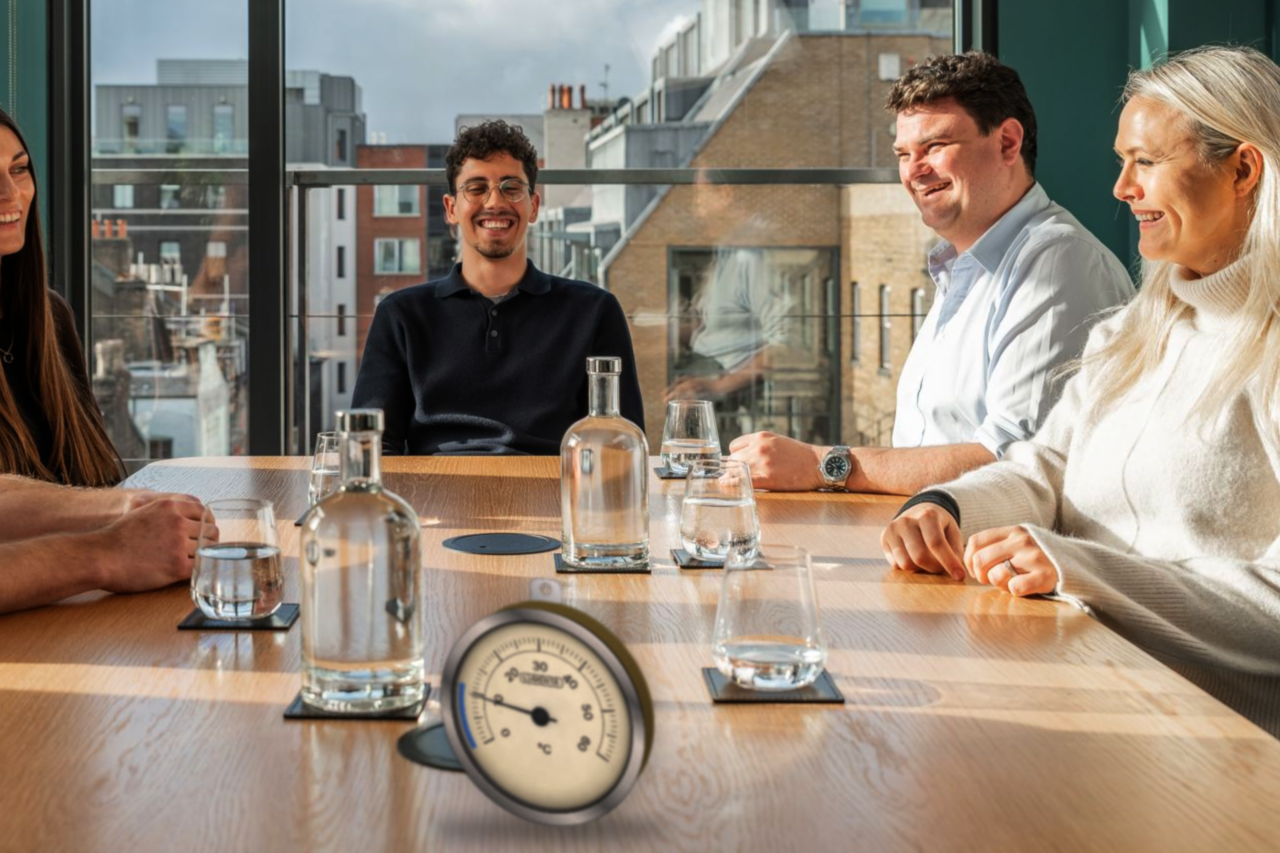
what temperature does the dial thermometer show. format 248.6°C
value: 10°C
